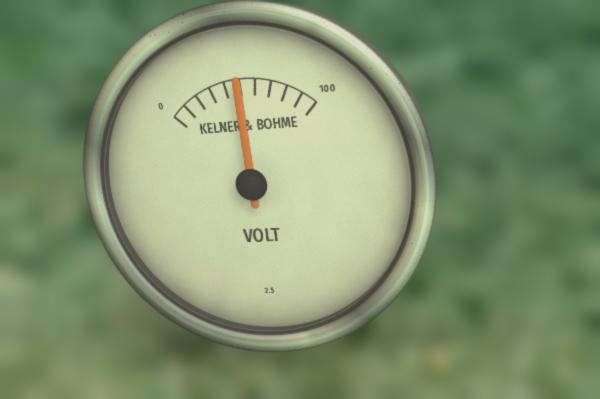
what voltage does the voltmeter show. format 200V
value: 50V
